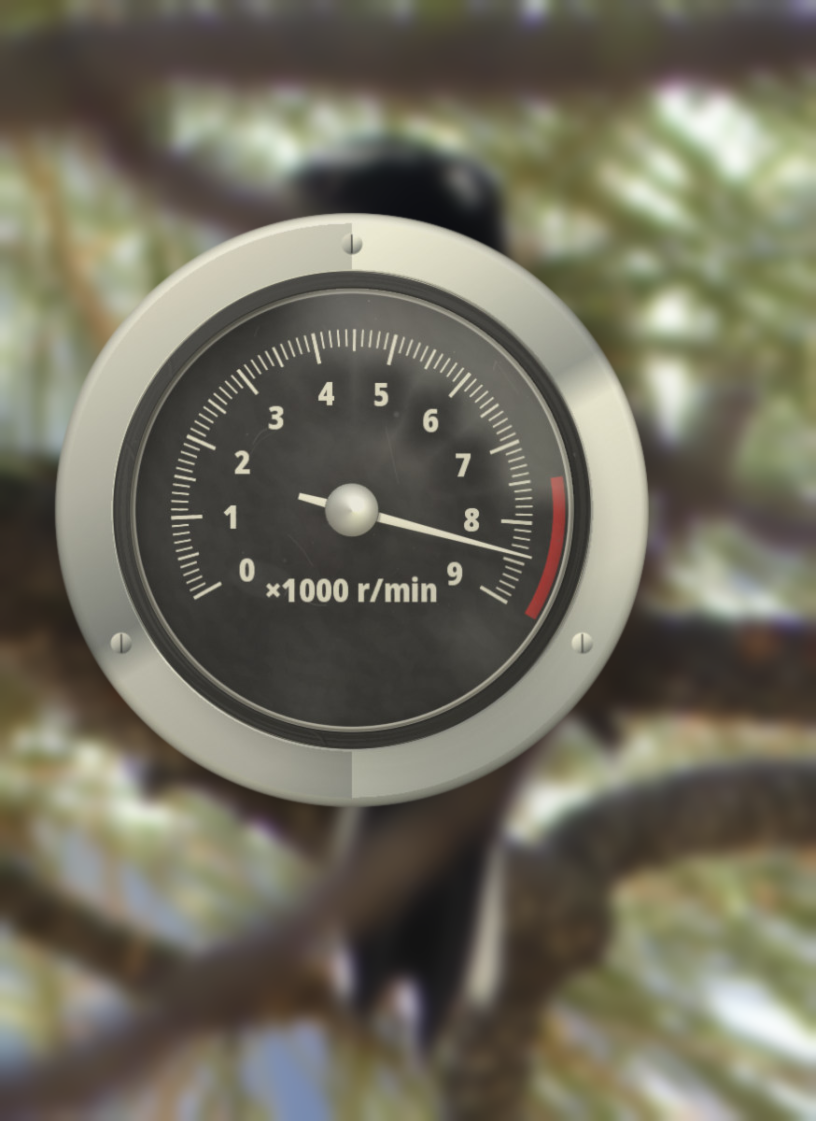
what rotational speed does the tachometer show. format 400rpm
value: 8400rpm
